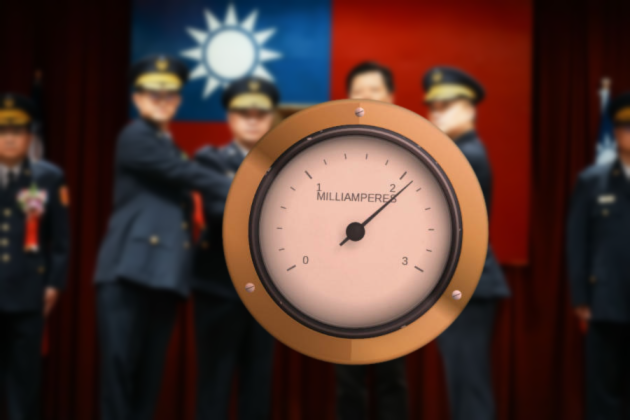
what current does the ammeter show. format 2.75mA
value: 2.1mA
